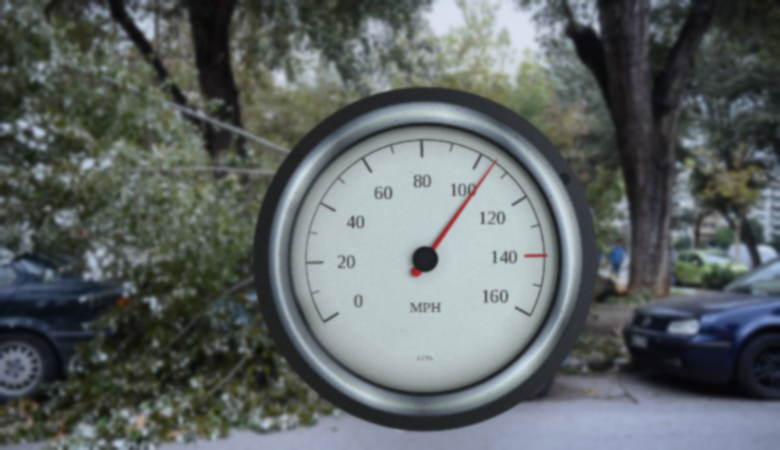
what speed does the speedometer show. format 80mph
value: 105mph
